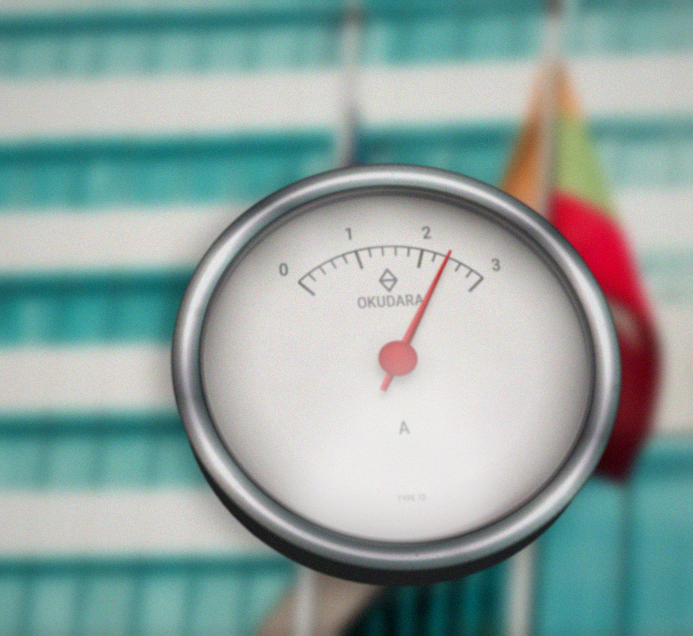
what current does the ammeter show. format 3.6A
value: 2.4A
